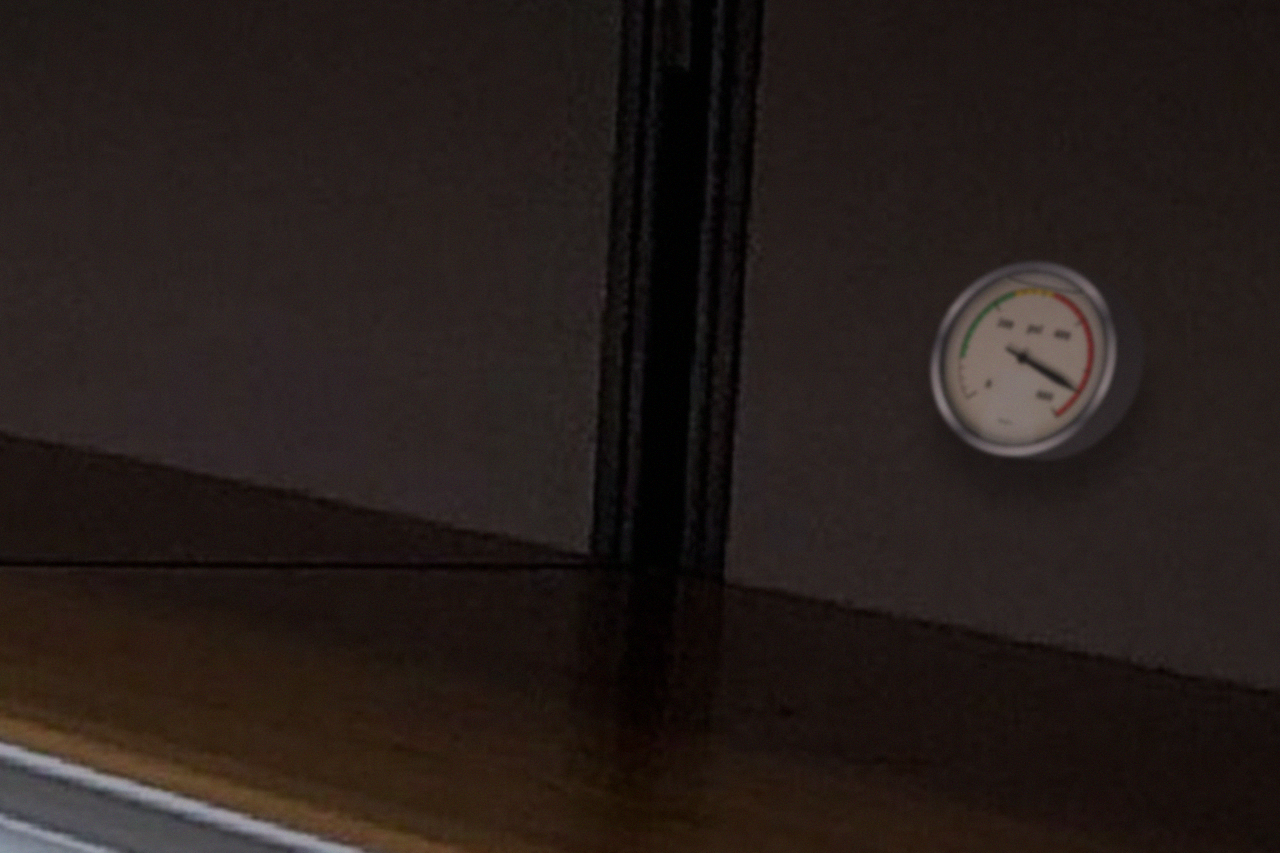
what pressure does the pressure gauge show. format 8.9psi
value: 540psi
